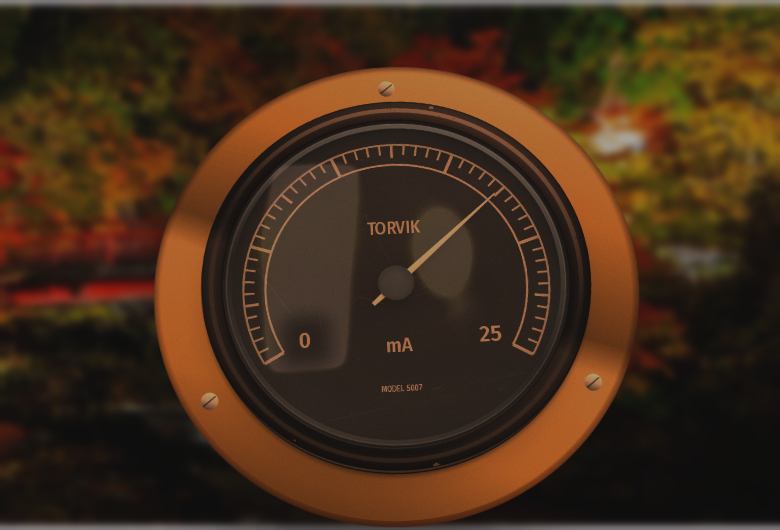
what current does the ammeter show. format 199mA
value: 17.5mA
